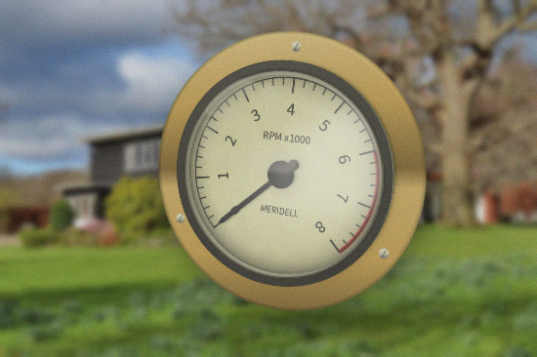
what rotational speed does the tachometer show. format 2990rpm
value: 0rpm
